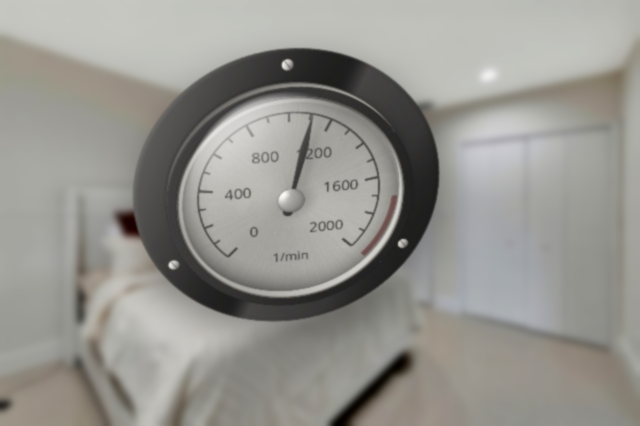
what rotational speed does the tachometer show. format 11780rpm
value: 1100rpm
